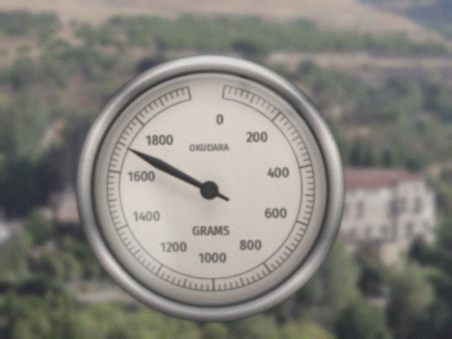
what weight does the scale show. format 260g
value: 1700g
